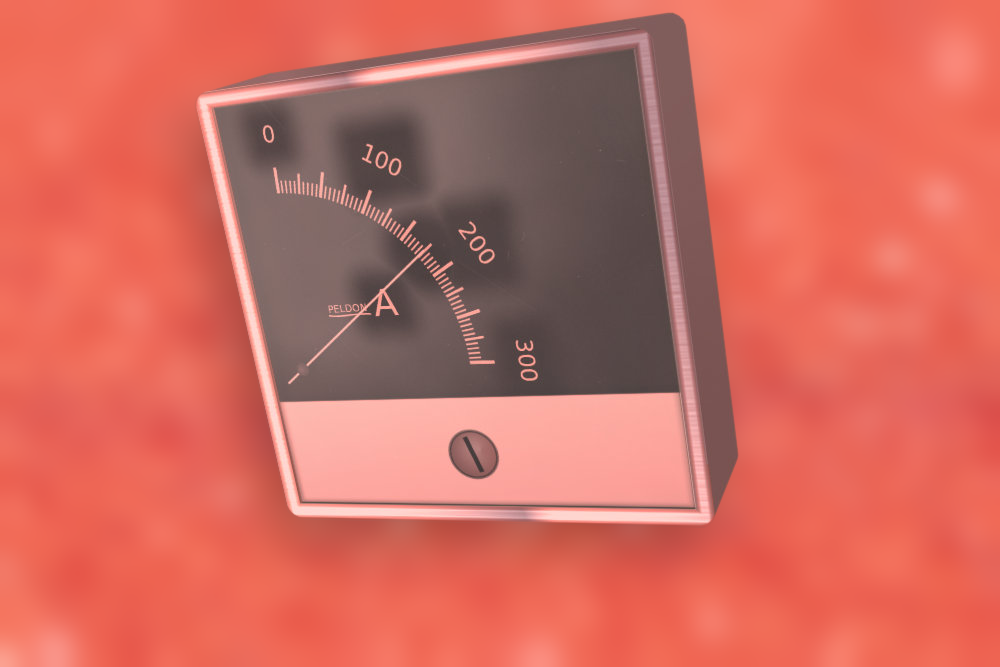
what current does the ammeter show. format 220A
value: 175A
